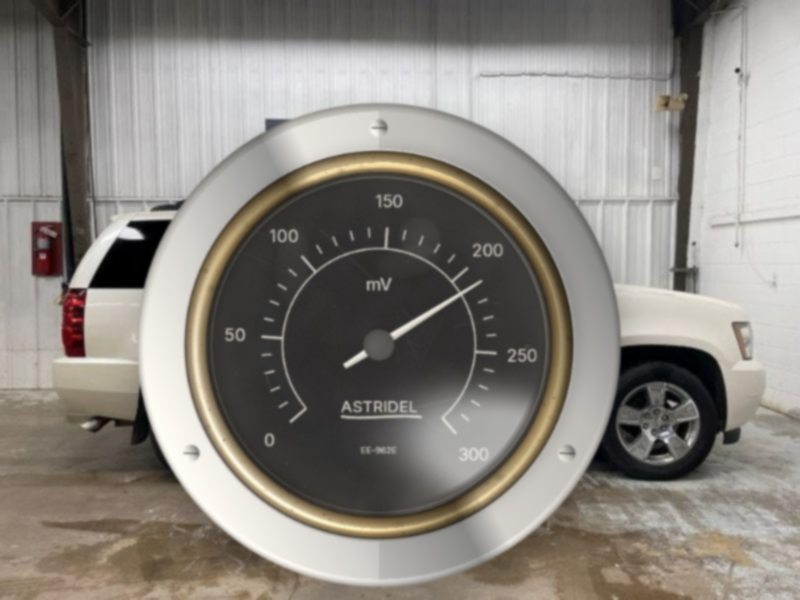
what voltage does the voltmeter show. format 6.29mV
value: 210mV
